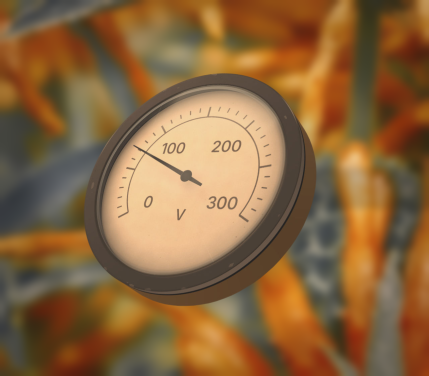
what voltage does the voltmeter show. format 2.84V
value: 70V
